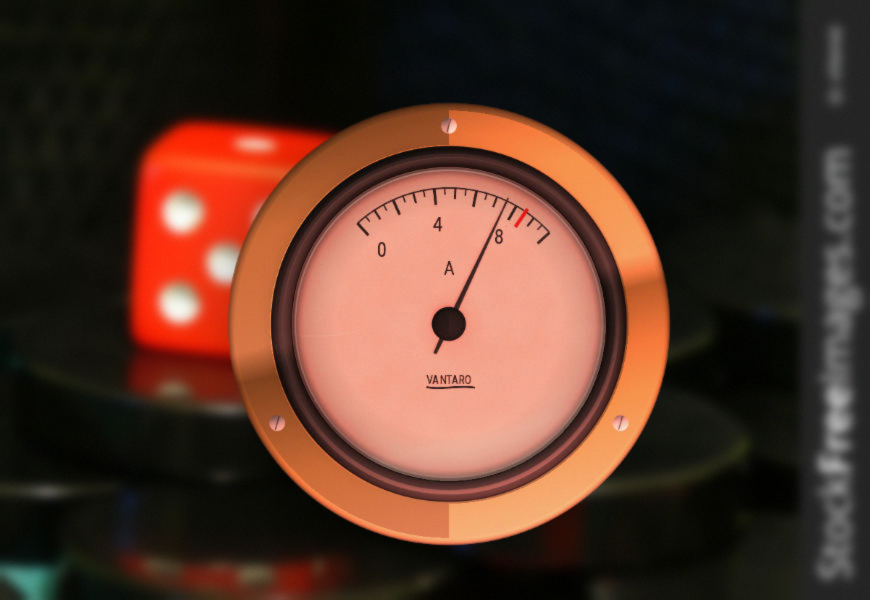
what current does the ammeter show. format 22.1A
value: 7.5A
